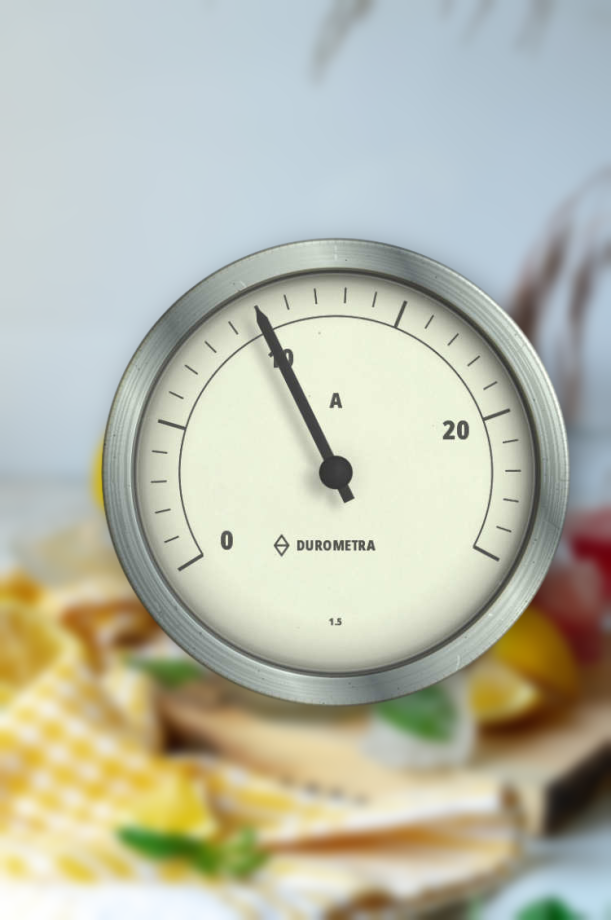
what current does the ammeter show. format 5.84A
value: 10A
